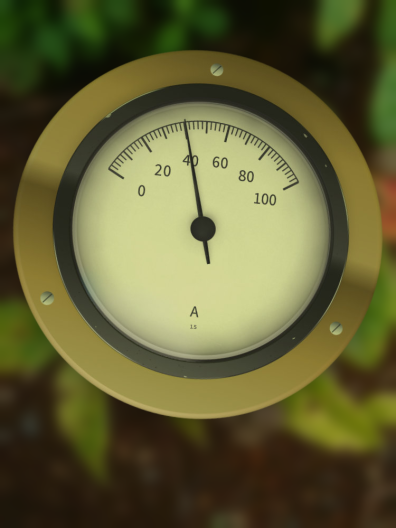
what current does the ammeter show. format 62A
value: 40A
